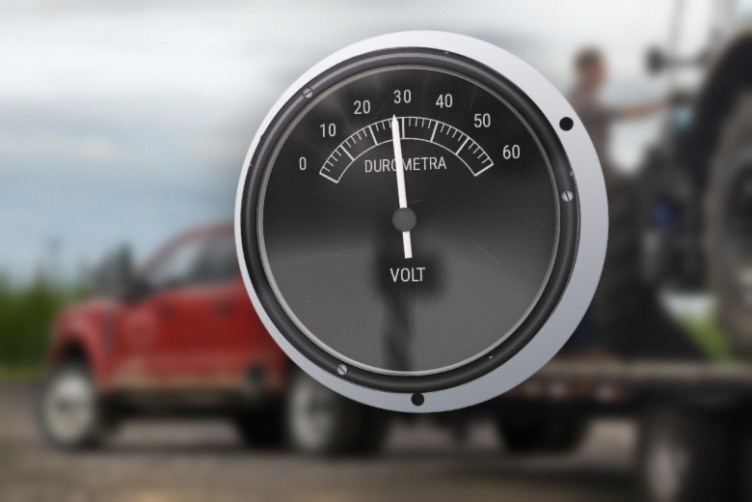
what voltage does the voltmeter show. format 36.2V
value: 28V
